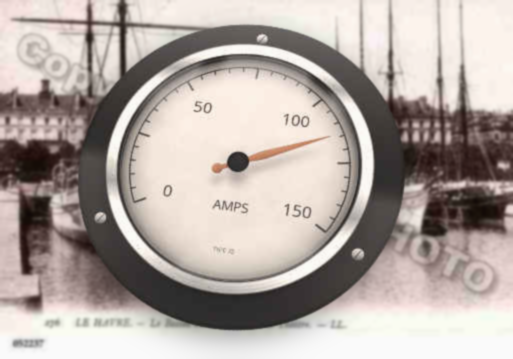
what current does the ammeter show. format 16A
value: 115A
